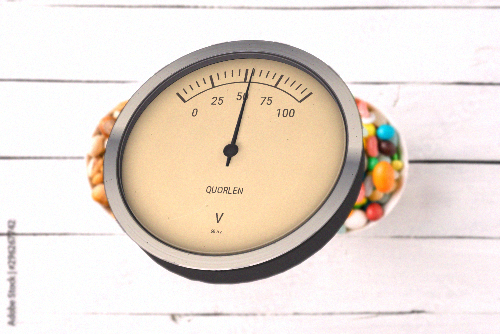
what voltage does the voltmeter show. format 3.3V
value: 55V
